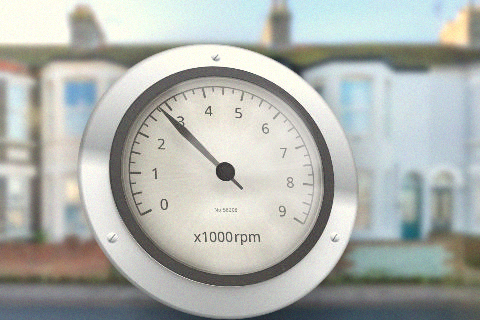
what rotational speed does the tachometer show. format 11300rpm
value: 2750rpm
